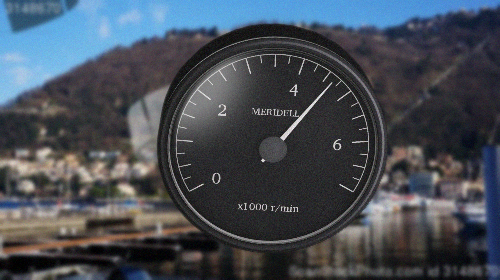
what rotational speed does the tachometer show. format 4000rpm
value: 4625rpm
